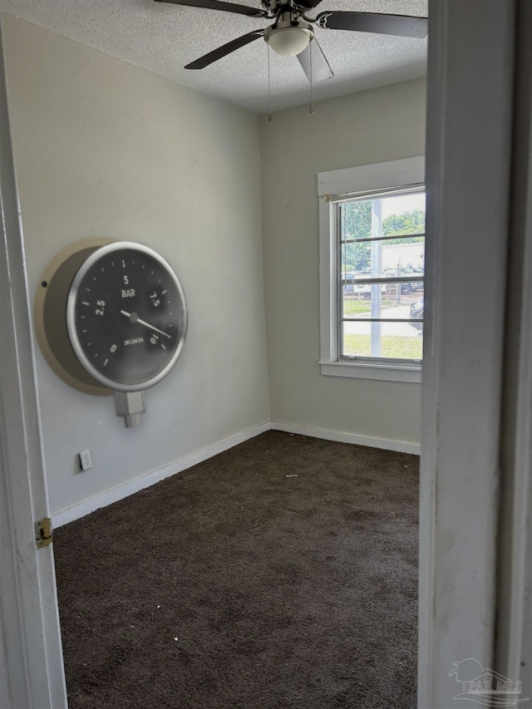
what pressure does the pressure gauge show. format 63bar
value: 9.5bar
